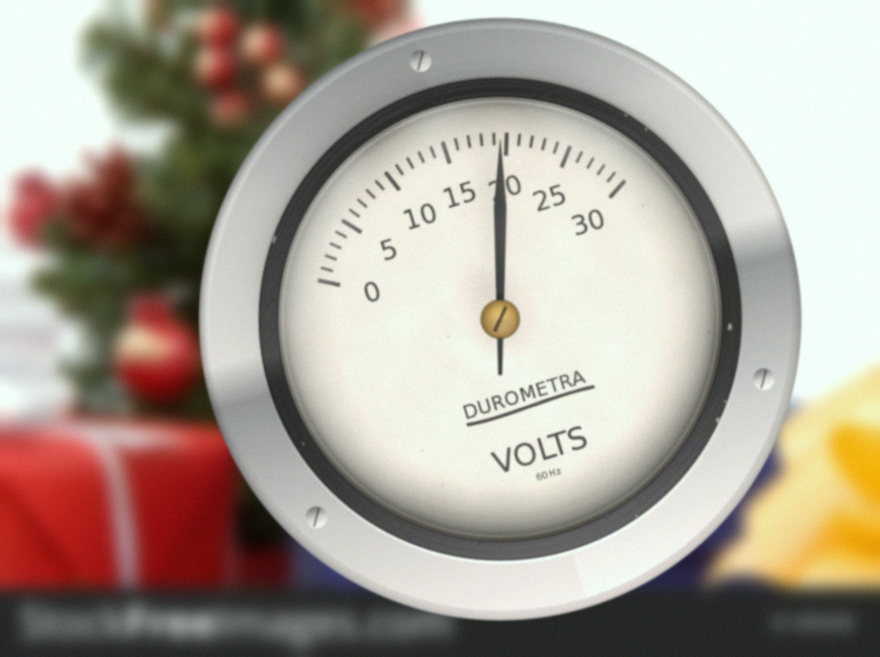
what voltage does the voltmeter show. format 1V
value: 19.5V
